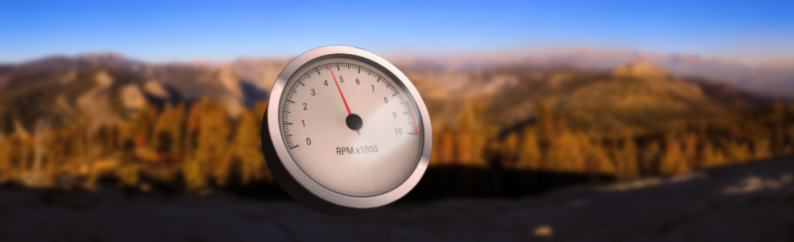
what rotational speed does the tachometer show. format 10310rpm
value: 4500rpm
